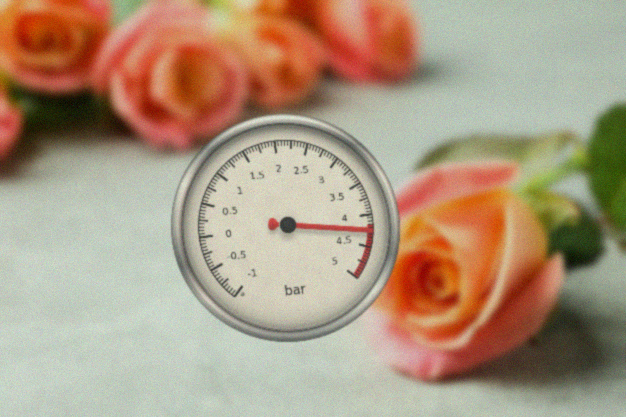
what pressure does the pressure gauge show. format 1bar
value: 4.25bar
